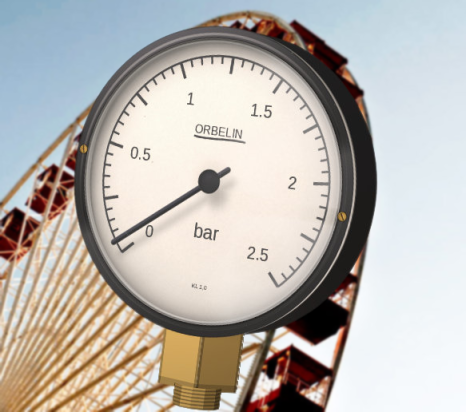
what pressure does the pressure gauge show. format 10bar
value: 0.05bar
